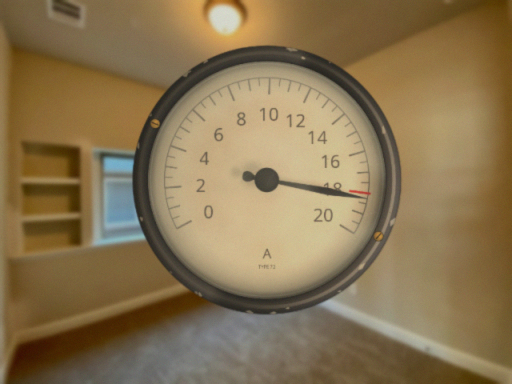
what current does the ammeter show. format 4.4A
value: 18.25A
